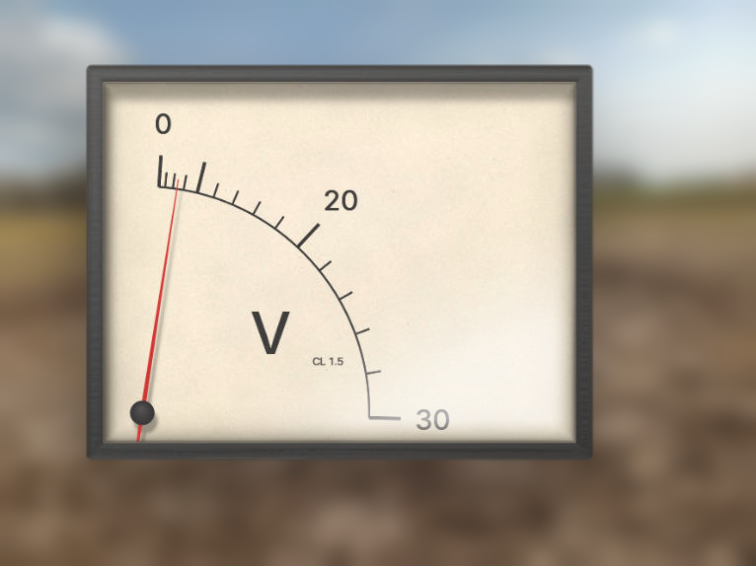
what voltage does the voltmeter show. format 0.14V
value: 7V
